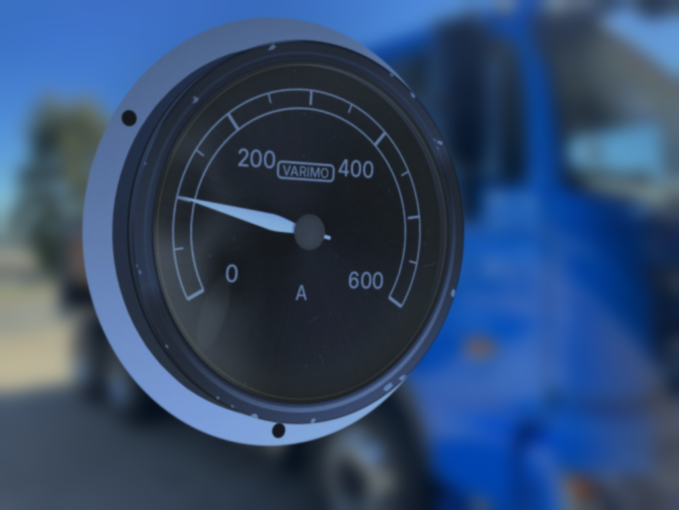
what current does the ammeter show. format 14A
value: 100A
